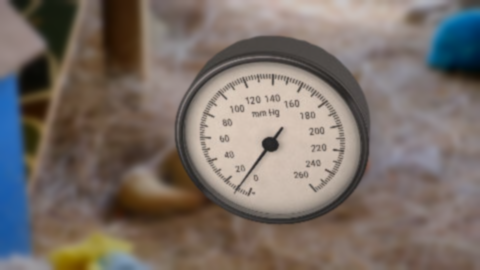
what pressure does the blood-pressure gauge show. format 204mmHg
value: 10mmHg
